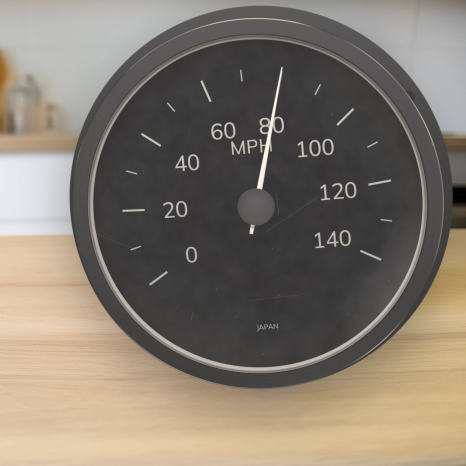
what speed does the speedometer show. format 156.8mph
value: 80mph
